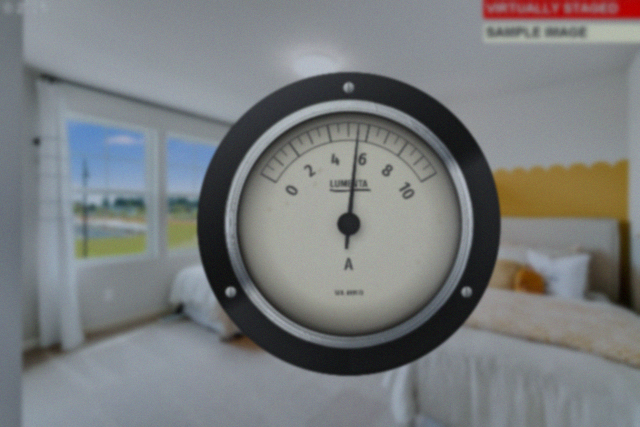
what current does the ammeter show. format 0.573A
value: 5.5A
